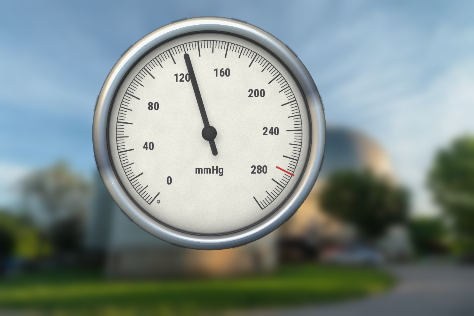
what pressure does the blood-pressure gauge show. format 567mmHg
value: 130mmHg
